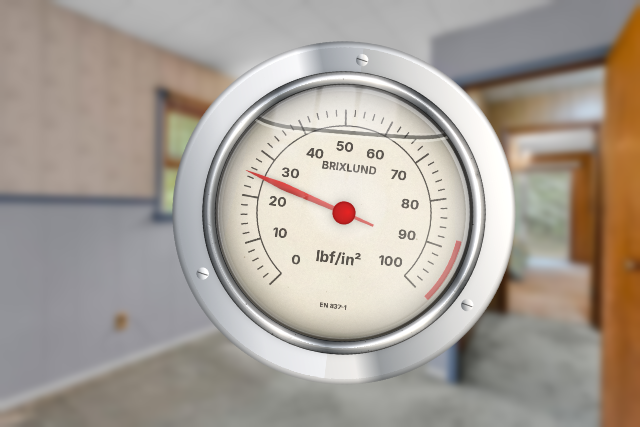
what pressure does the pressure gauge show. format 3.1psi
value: 25psi
